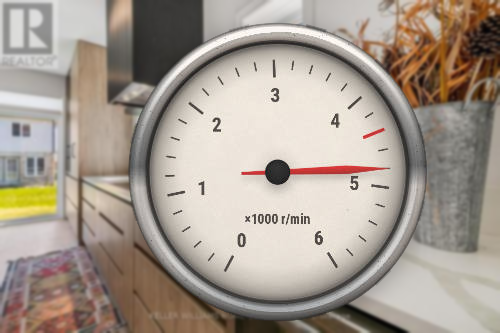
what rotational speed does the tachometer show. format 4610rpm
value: 4800rpm
